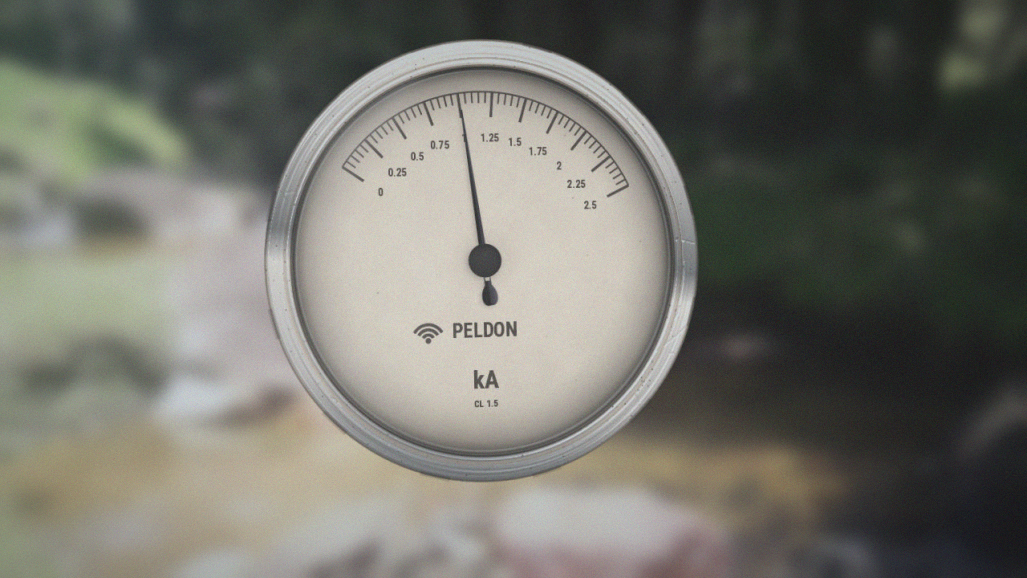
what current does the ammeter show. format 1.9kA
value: 1kA
